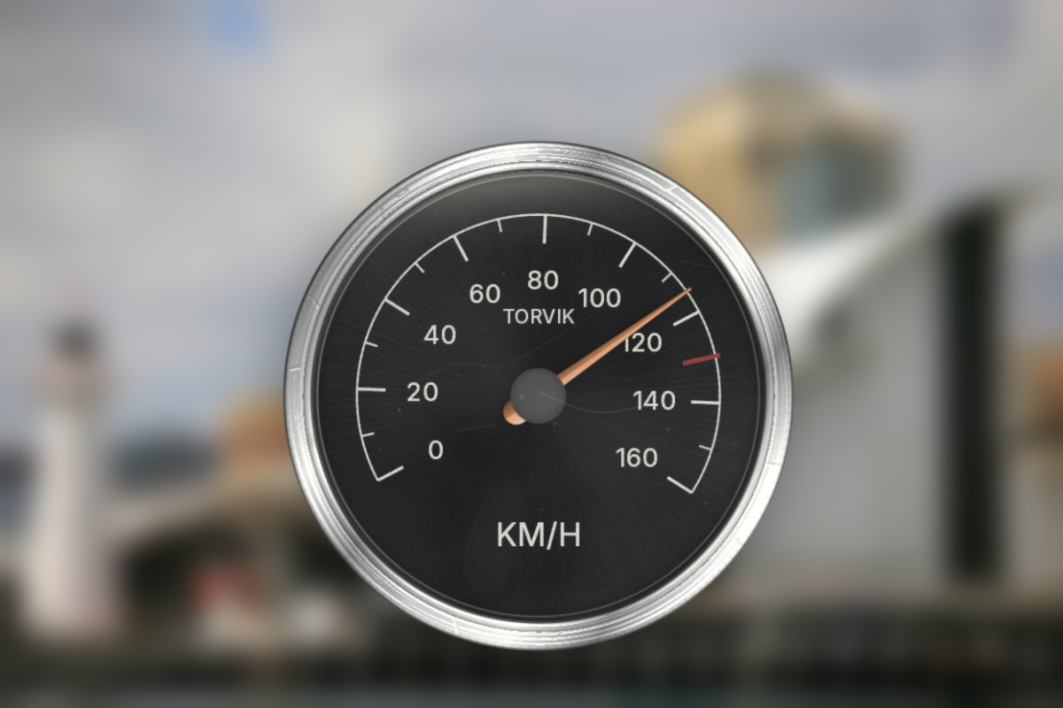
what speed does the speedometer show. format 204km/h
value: 115km/h
